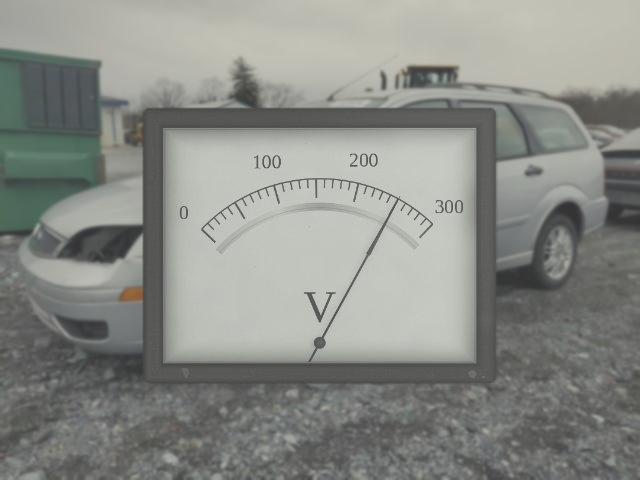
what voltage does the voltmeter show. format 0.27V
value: 250V
